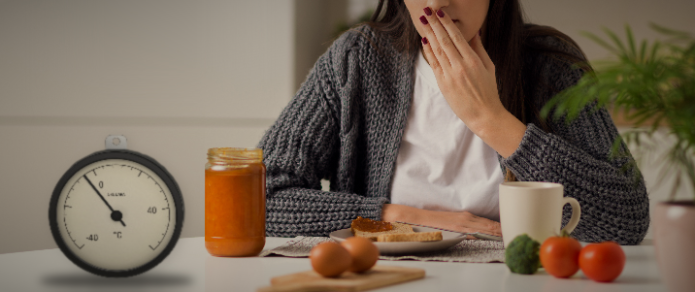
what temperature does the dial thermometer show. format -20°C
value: -4°C
